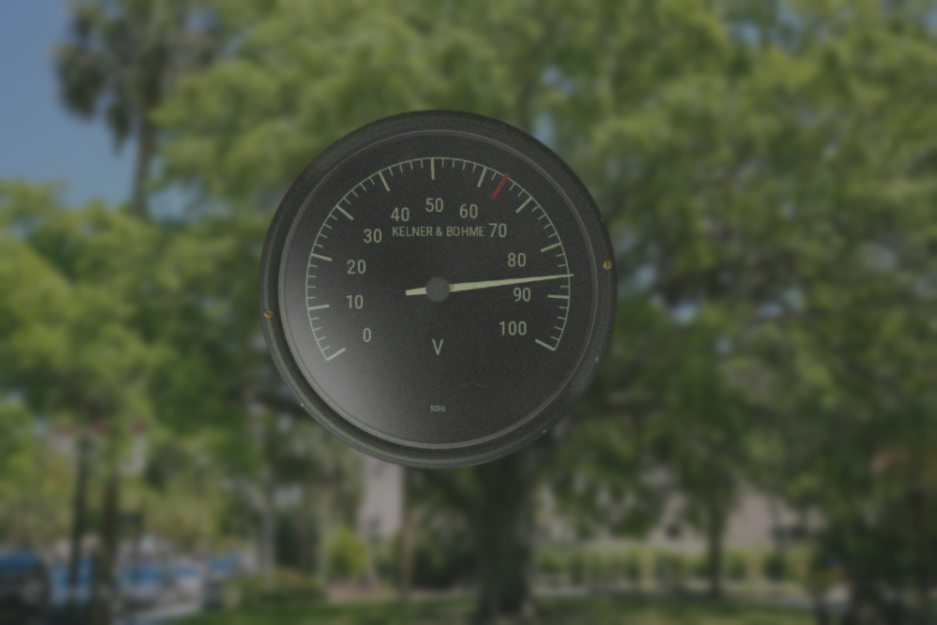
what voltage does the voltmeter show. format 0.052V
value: 86V
